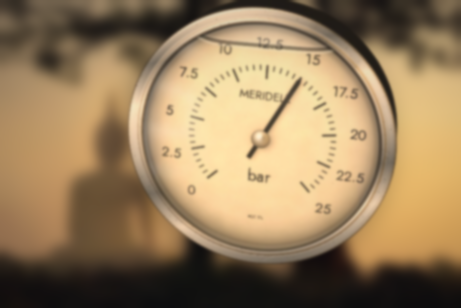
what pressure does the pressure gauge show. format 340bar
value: 15bar
